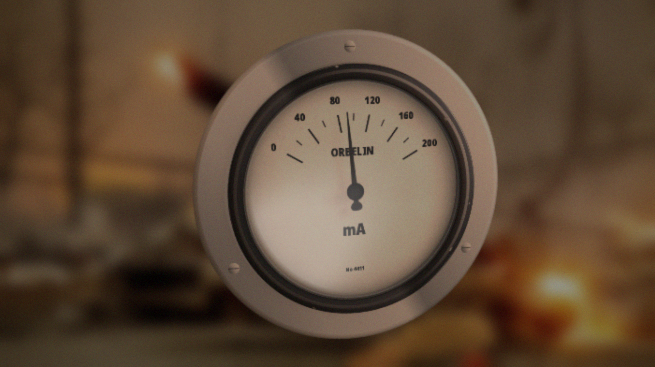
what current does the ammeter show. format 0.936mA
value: 90mA
